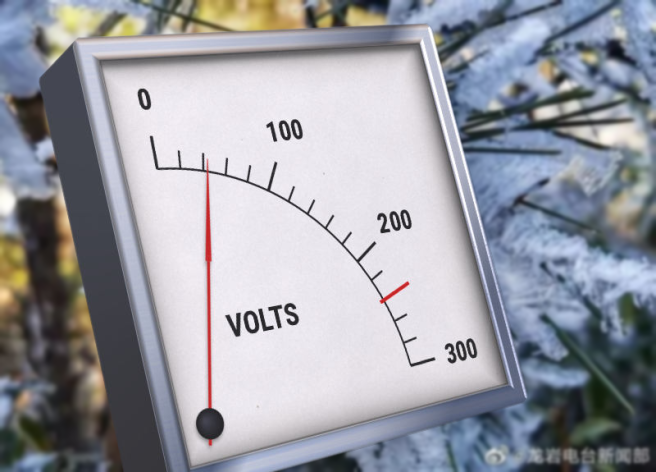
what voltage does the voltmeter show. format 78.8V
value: 40V
